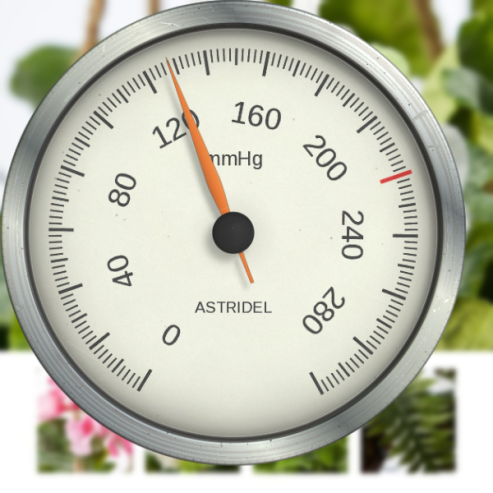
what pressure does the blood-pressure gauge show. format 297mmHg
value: 128mmHg
